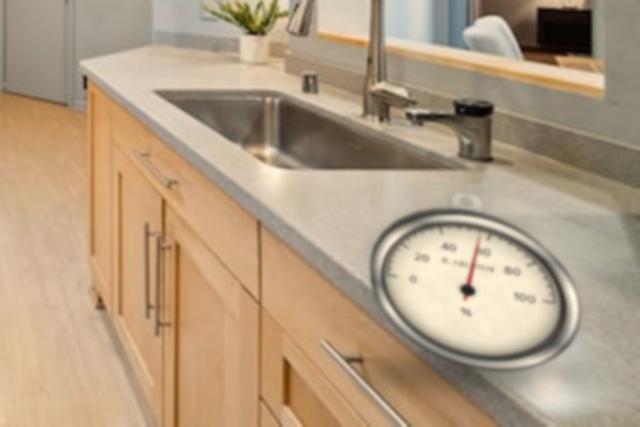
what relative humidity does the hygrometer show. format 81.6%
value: 56%
